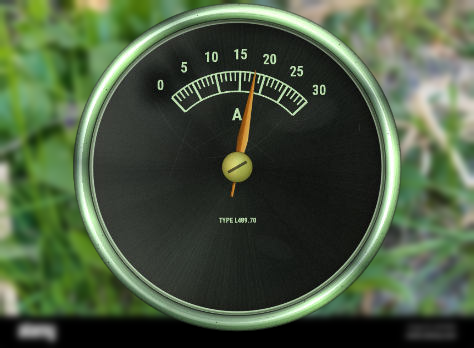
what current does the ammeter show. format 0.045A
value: 18A
